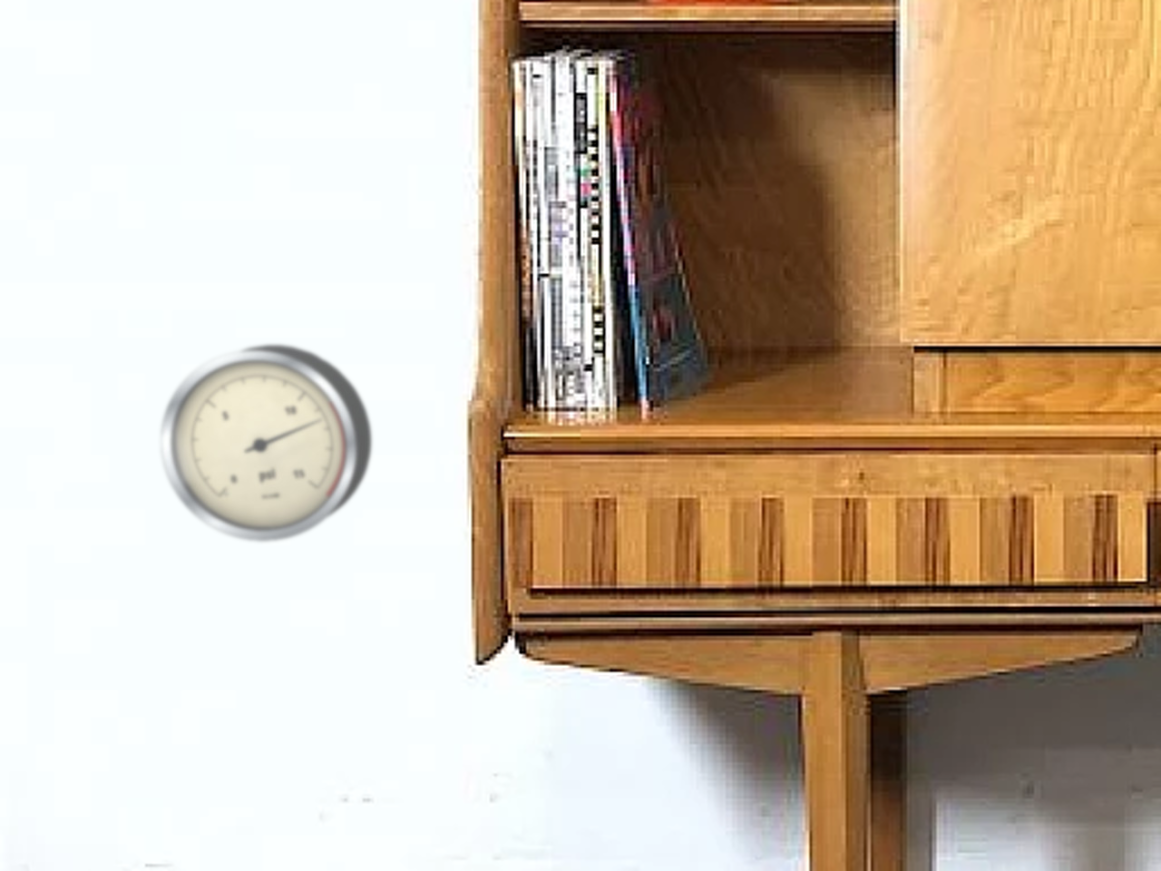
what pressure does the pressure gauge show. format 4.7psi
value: 11.5psi
